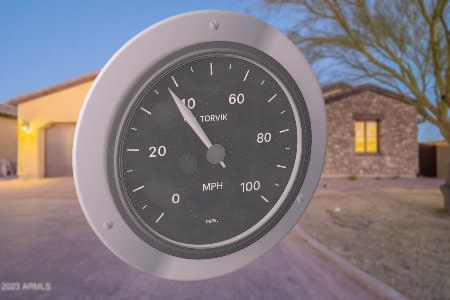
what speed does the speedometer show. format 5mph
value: 37.5mph
